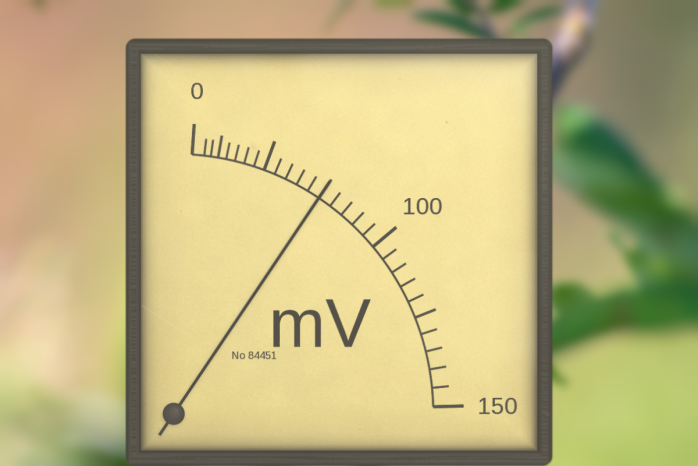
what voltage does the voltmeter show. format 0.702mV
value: 75mV
